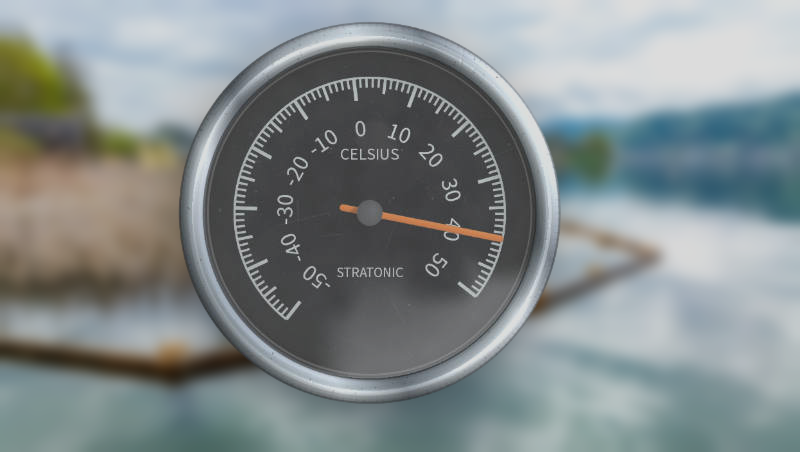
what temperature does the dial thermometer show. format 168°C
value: 40°C
